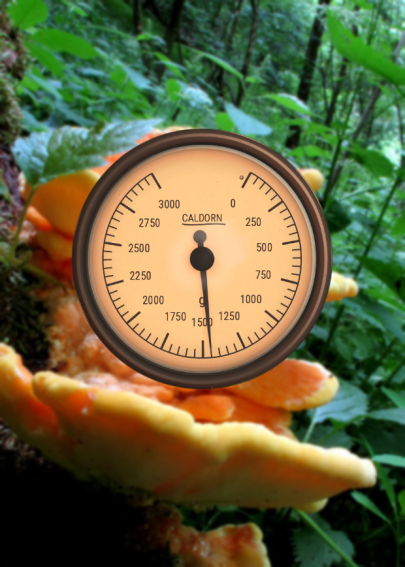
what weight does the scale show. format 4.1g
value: 1450g
